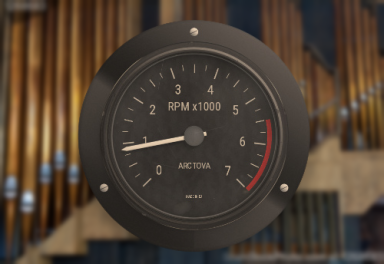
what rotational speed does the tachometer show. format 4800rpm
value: 875rpm
